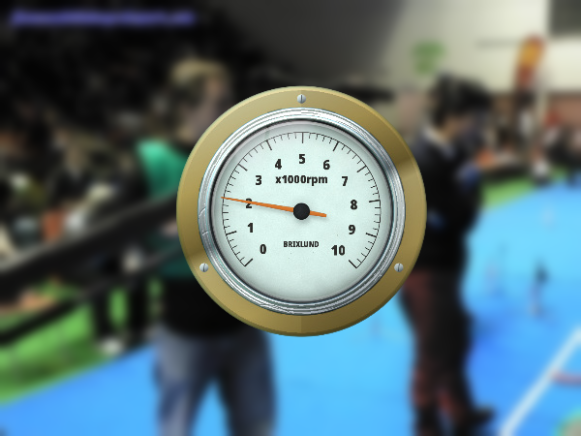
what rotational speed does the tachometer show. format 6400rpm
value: 2000rpm
